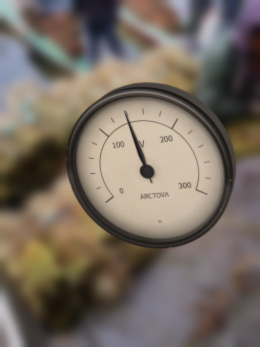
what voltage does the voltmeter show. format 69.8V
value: 140V
